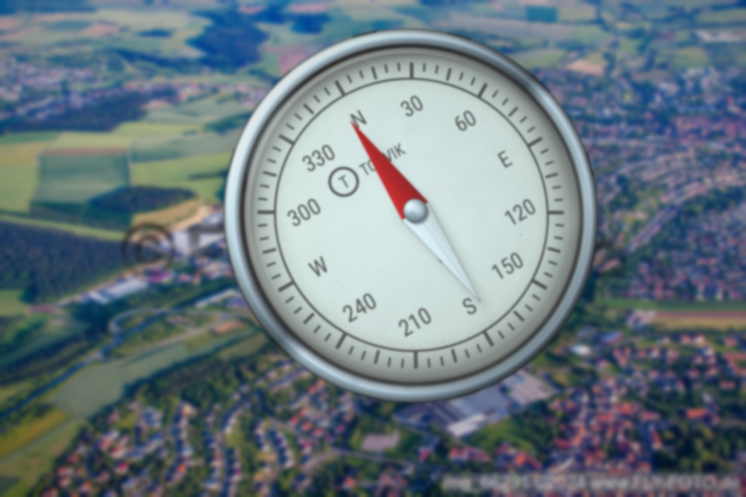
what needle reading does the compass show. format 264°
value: 355°
